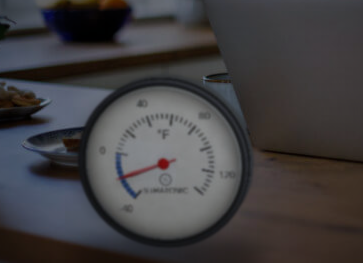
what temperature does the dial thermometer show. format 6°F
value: -20°F
